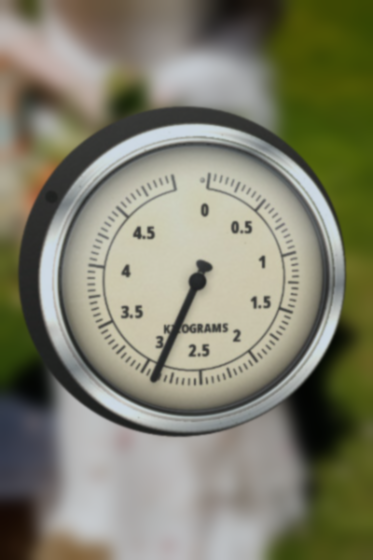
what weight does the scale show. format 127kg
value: 2.9kg
